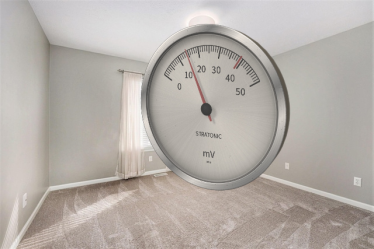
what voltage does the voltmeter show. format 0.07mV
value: 15mV
